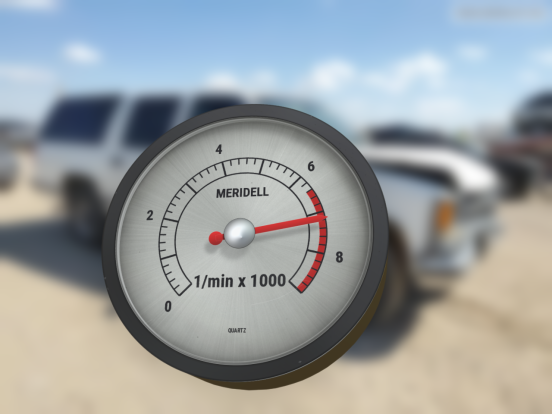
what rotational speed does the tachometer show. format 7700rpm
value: 7200rpm
